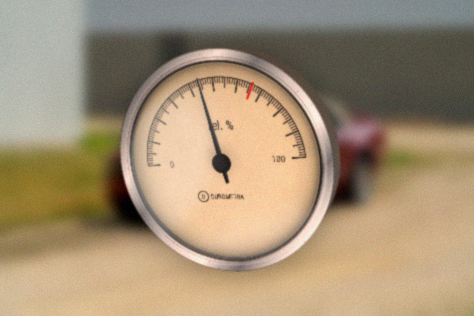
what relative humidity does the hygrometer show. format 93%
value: 45%
